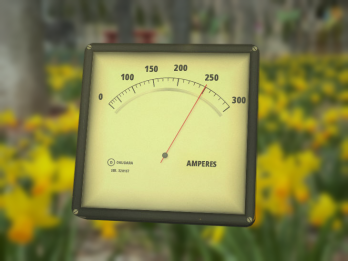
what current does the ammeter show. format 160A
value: 250A
